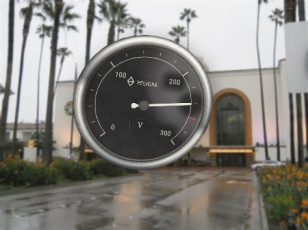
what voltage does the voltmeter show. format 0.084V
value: 240V
